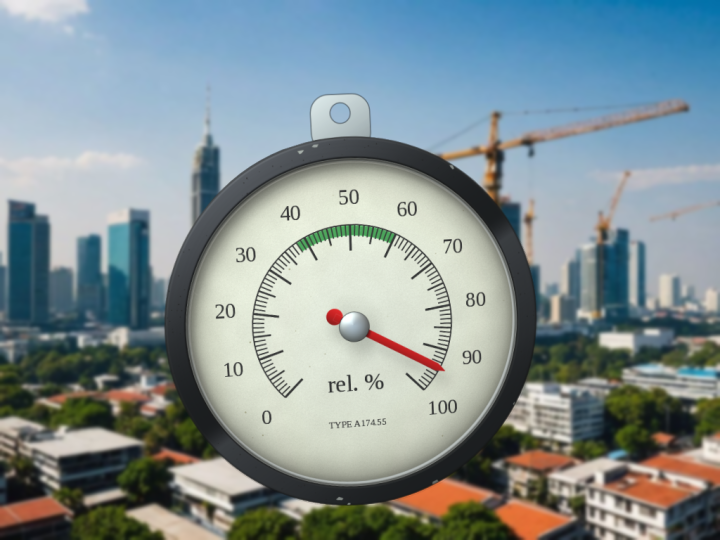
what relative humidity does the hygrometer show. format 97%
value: 94%
